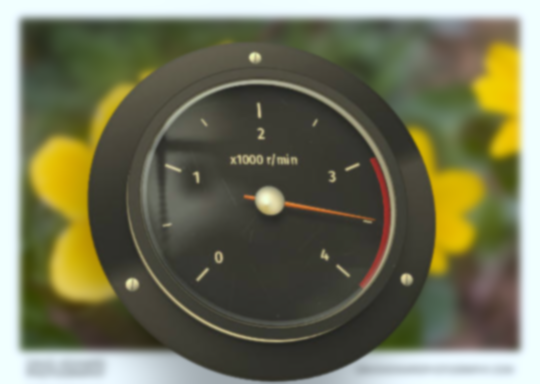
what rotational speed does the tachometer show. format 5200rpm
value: 3500rpm
